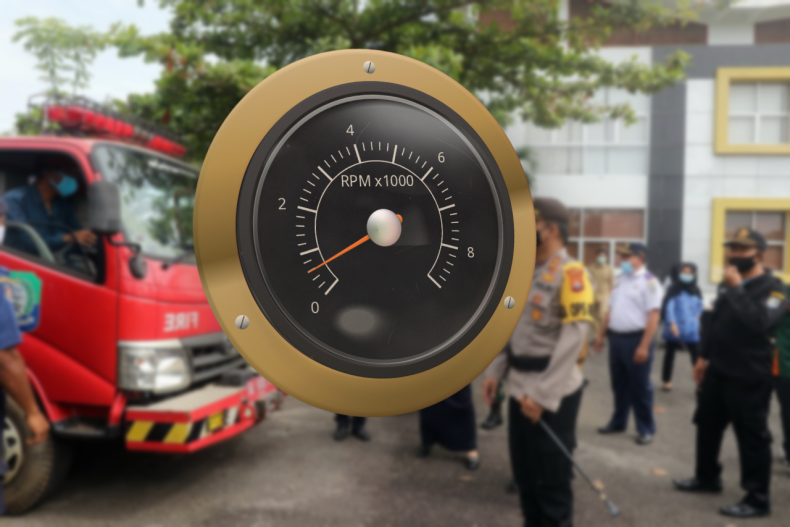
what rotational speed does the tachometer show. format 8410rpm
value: 600rpm
